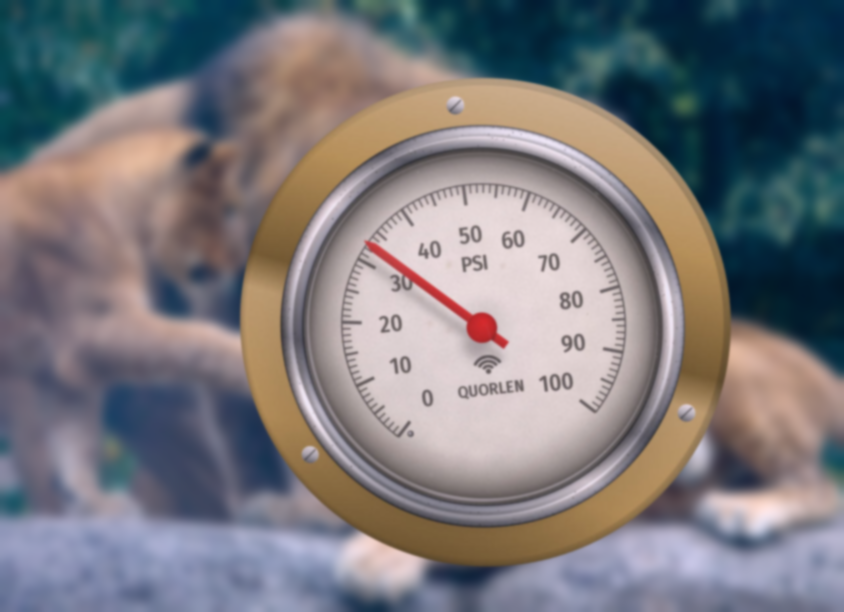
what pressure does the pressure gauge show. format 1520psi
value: 33psi
